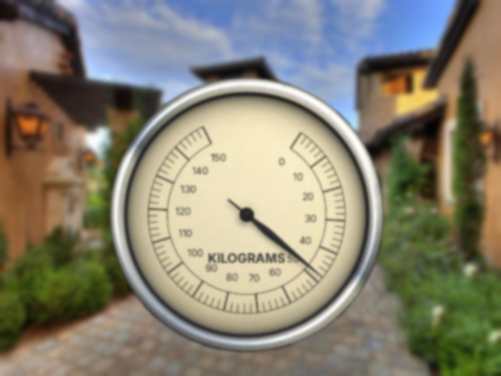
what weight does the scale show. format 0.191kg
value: 48kg
